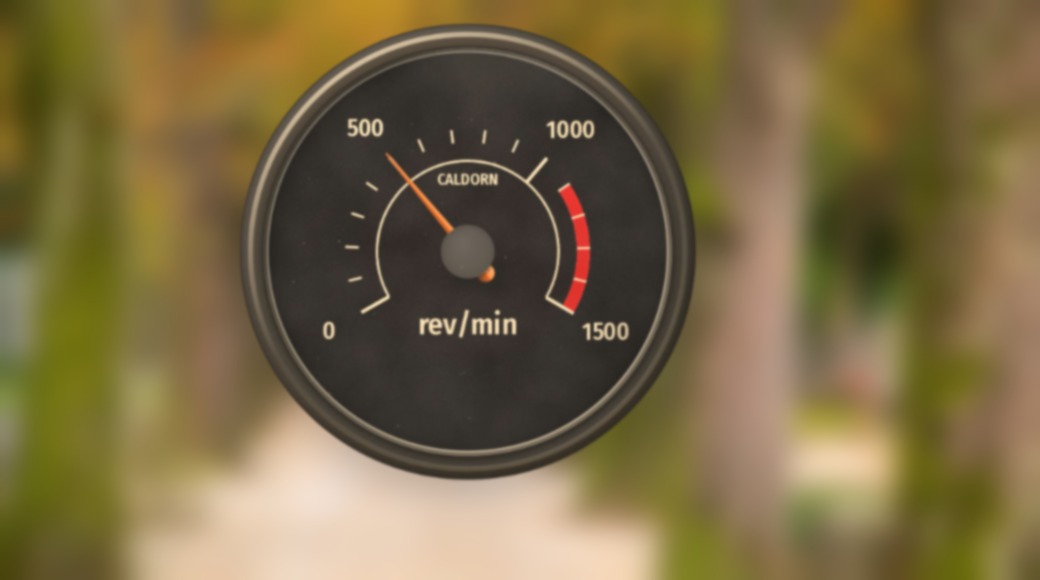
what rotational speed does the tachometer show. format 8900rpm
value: 500rpm
